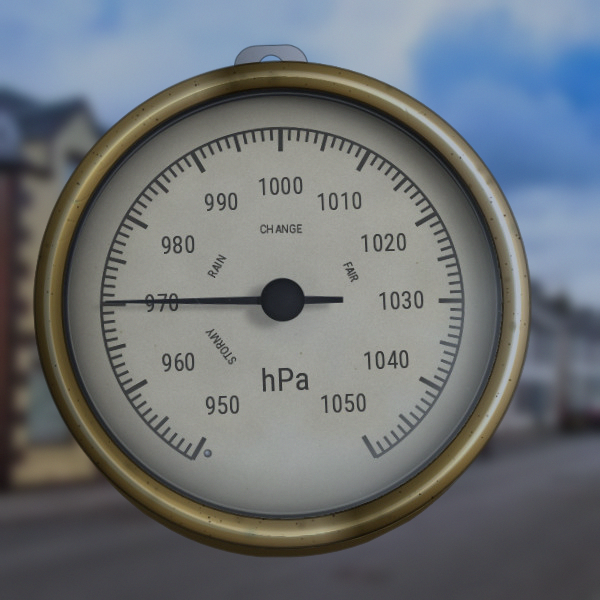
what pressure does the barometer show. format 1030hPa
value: 970hPa
